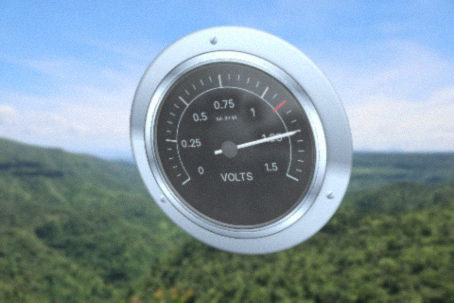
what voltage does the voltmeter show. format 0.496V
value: 1.25V
